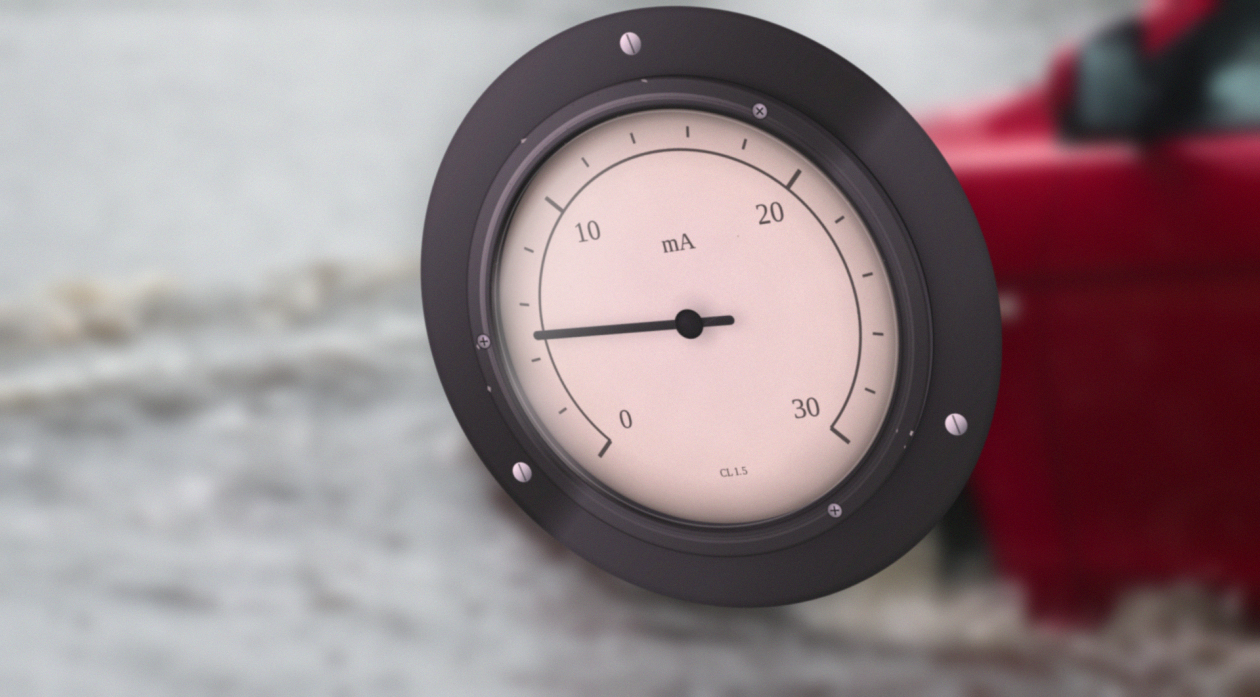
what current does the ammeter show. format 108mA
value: 5mA
